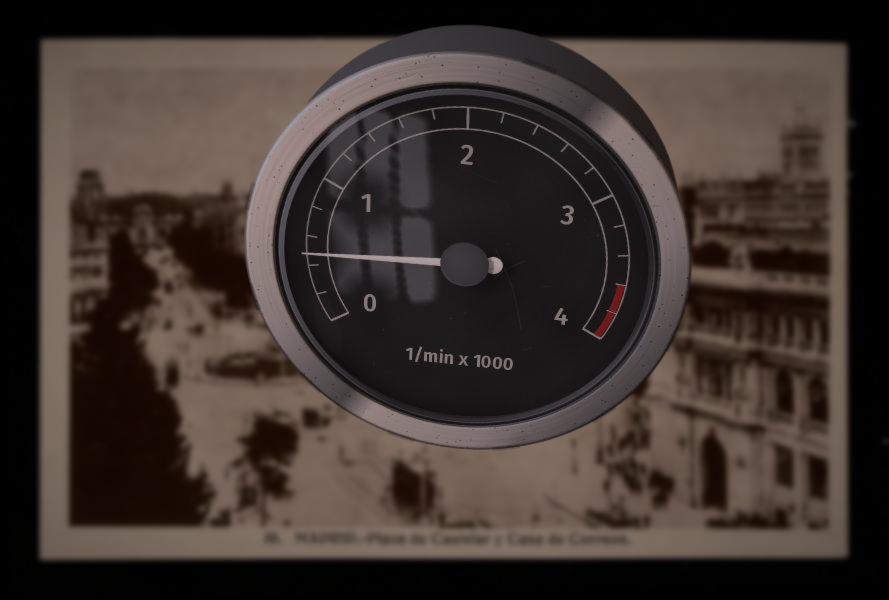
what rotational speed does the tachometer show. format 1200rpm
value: 500rpm
